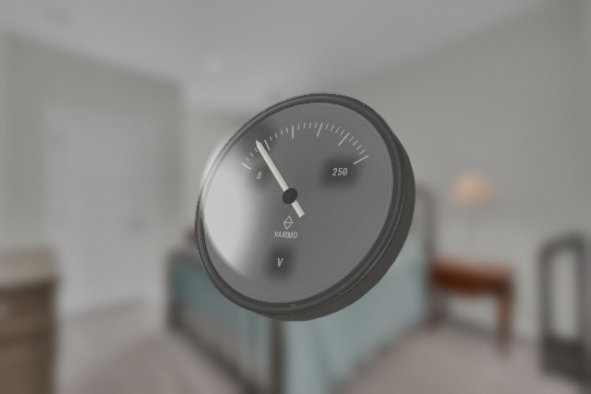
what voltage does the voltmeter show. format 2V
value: 40V
